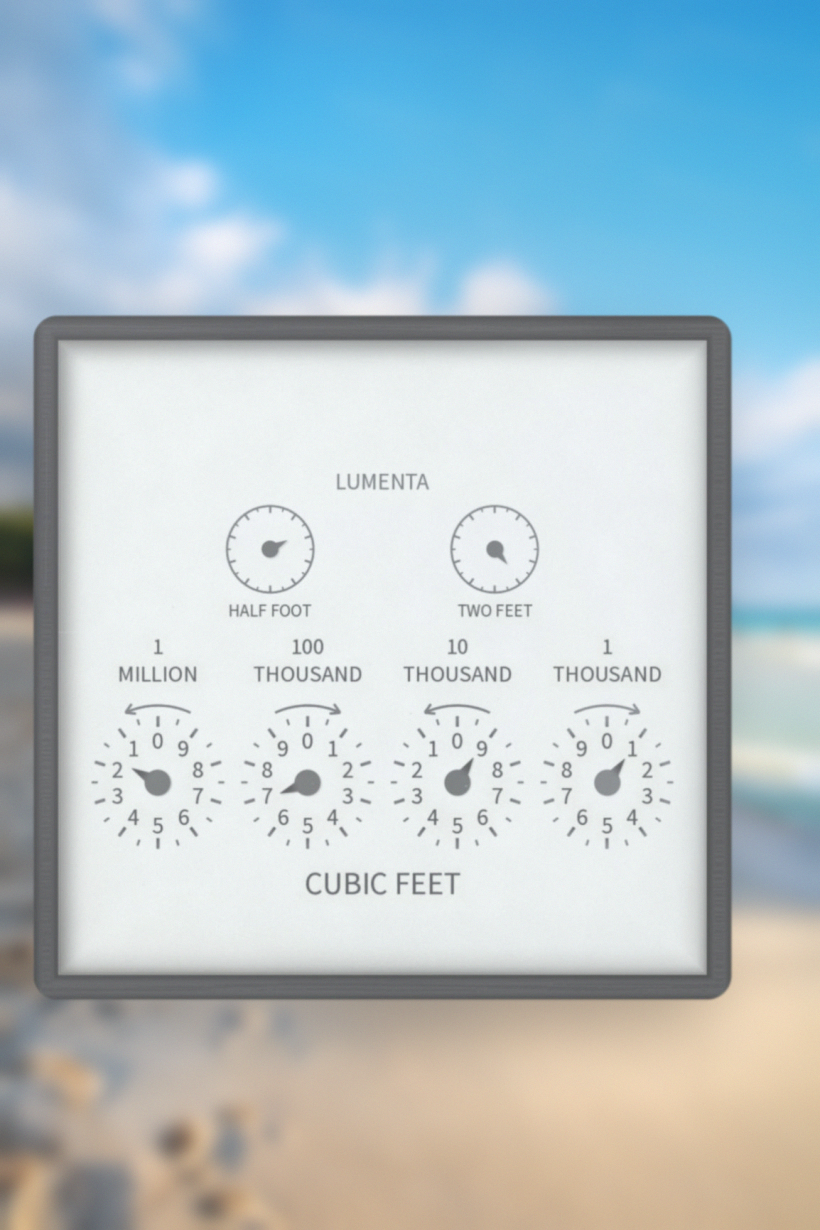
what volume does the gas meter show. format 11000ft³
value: 169100ft³
